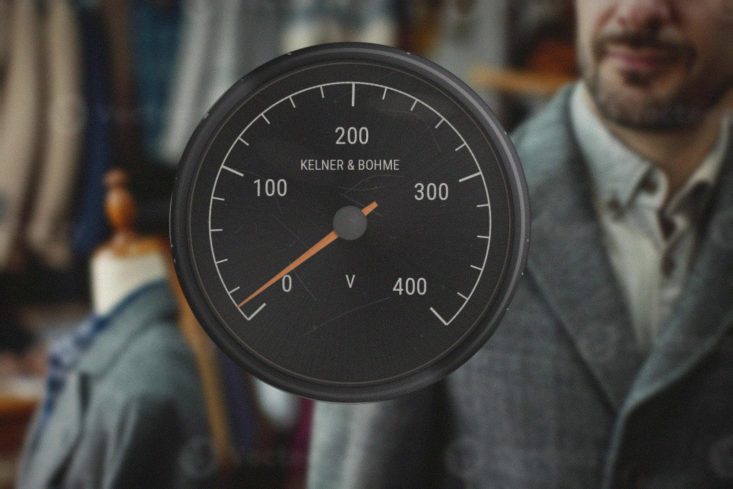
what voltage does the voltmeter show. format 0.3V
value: 10V
